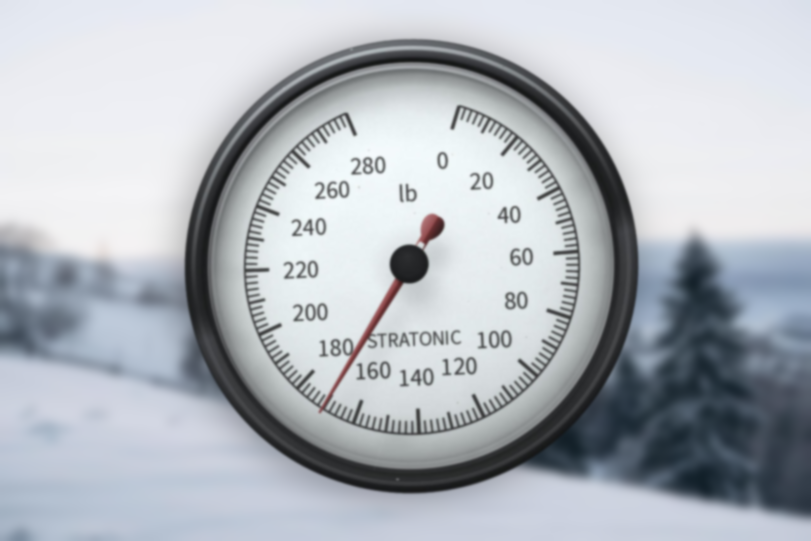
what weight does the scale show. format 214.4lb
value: 170lb
